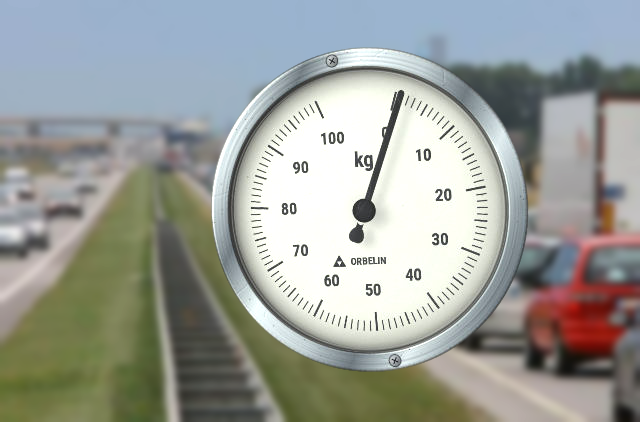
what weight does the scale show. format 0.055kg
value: 1kg
